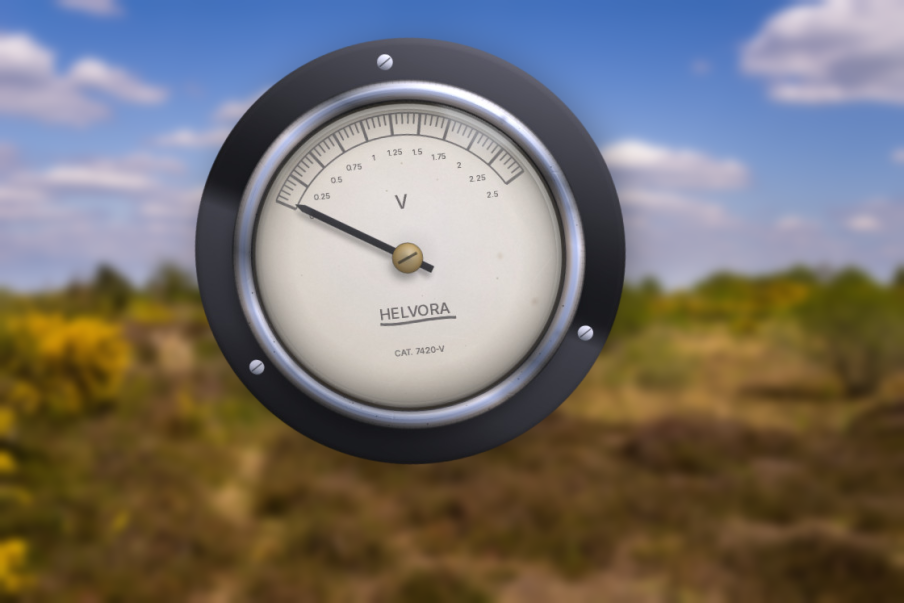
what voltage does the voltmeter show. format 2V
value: 0.05V
